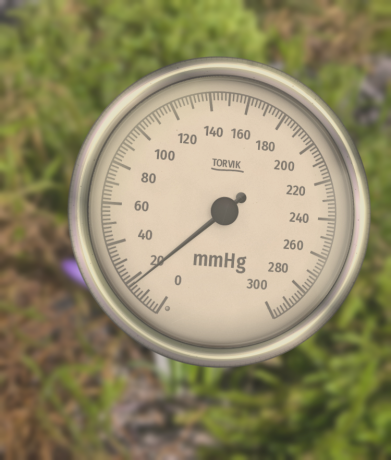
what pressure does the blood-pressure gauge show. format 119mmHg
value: 18mmHg
